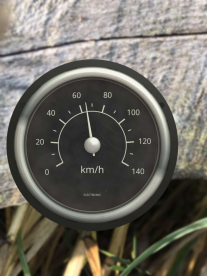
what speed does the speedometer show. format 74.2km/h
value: 65km/h
